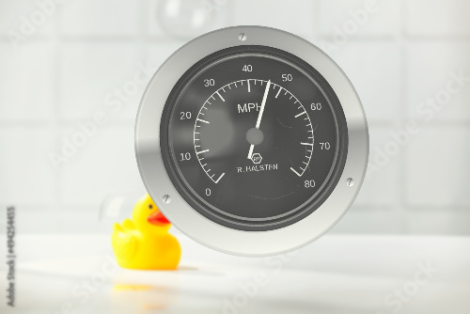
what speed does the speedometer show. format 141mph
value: 46mph
